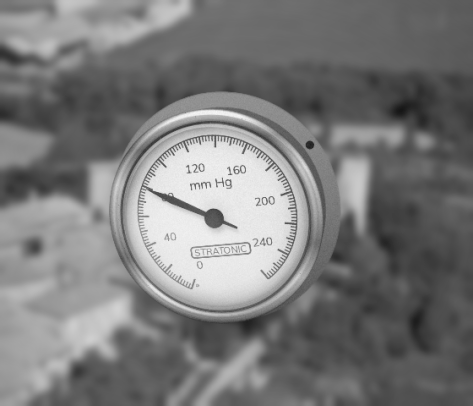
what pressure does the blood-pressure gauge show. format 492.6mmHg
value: 80mmHg
